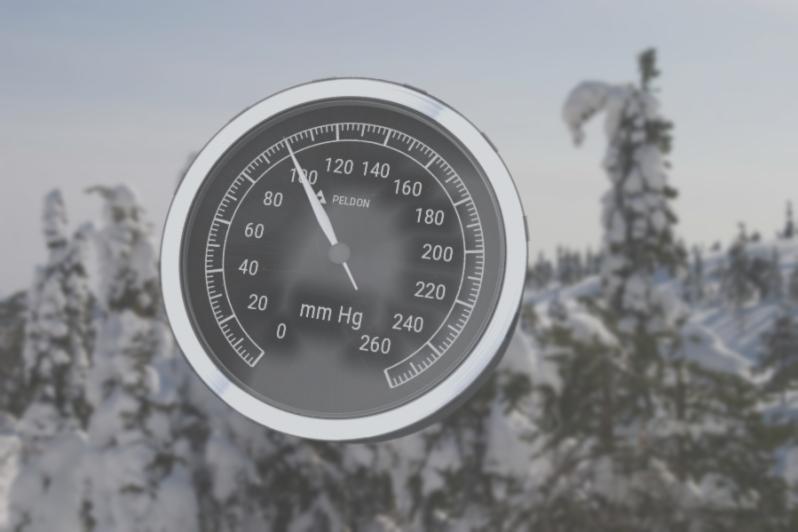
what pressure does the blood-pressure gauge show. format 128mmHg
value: 100mmHg
